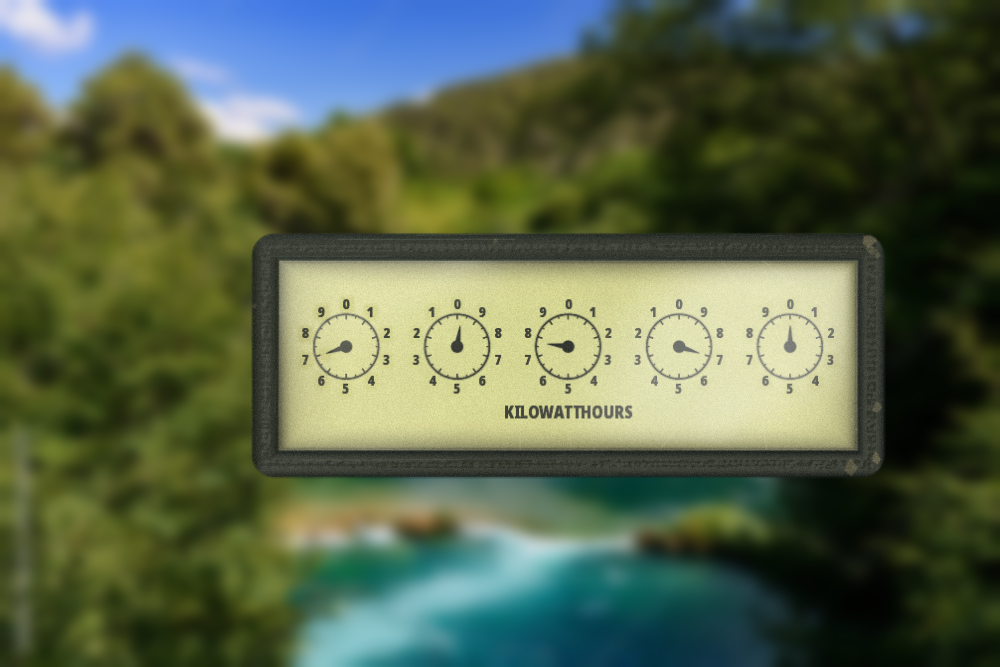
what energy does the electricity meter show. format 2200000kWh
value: 69770kWh
